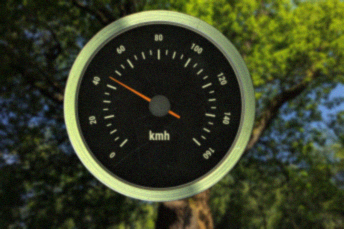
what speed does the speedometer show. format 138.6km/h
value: 45km/h
